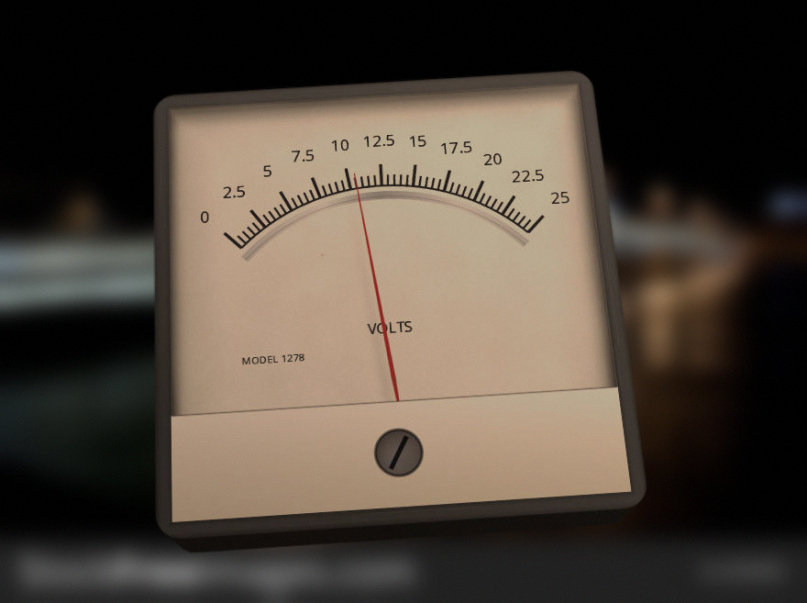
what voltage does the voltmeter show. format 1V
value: 10.5V
